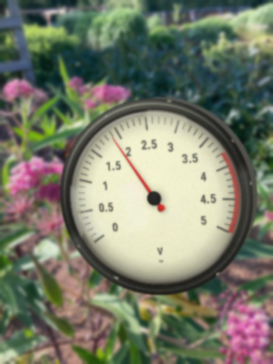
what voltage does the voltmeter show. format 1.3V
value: 1.9V
